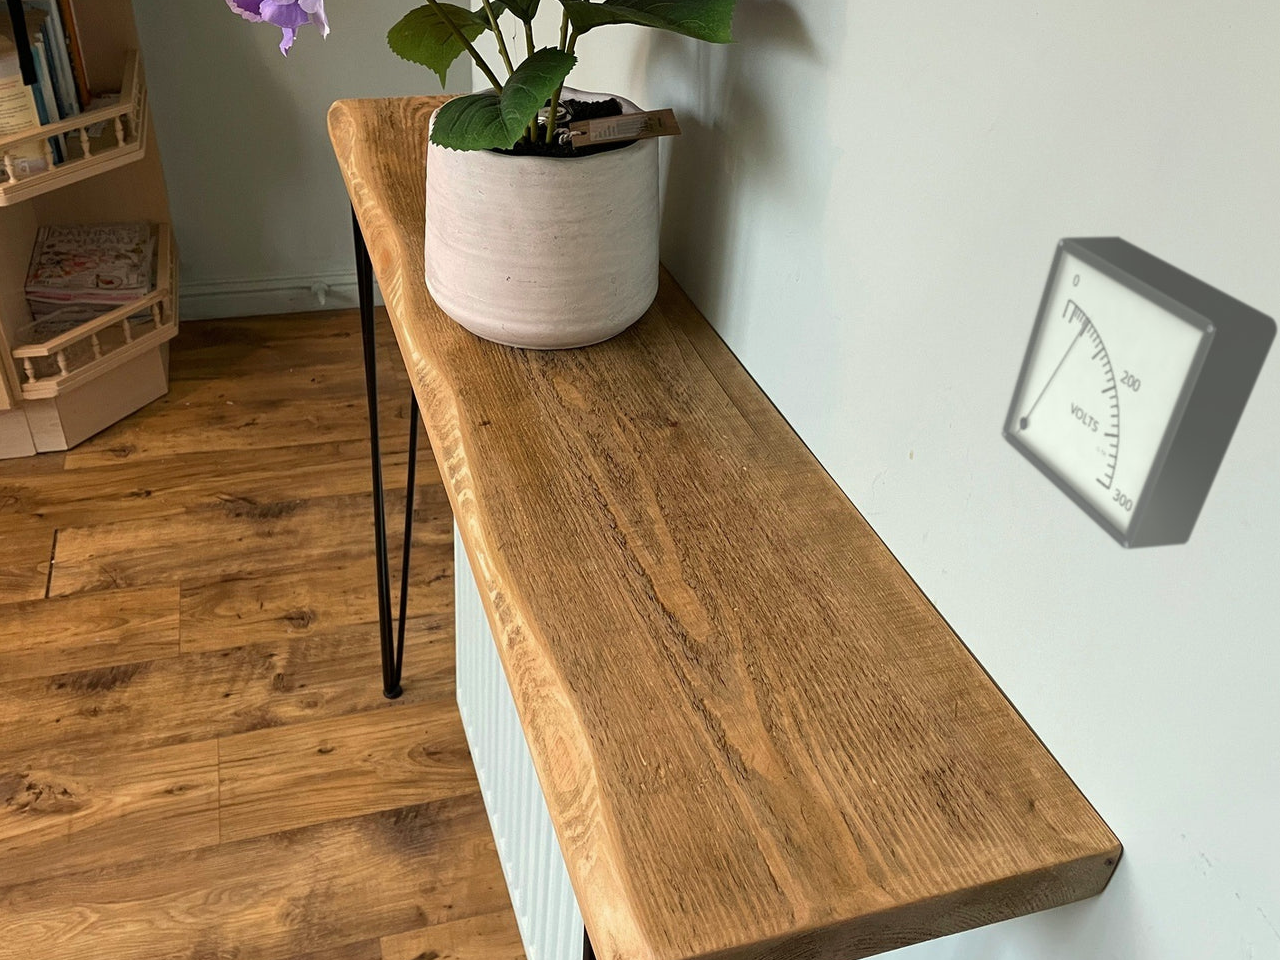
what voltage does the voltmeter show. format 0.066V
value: 100V
